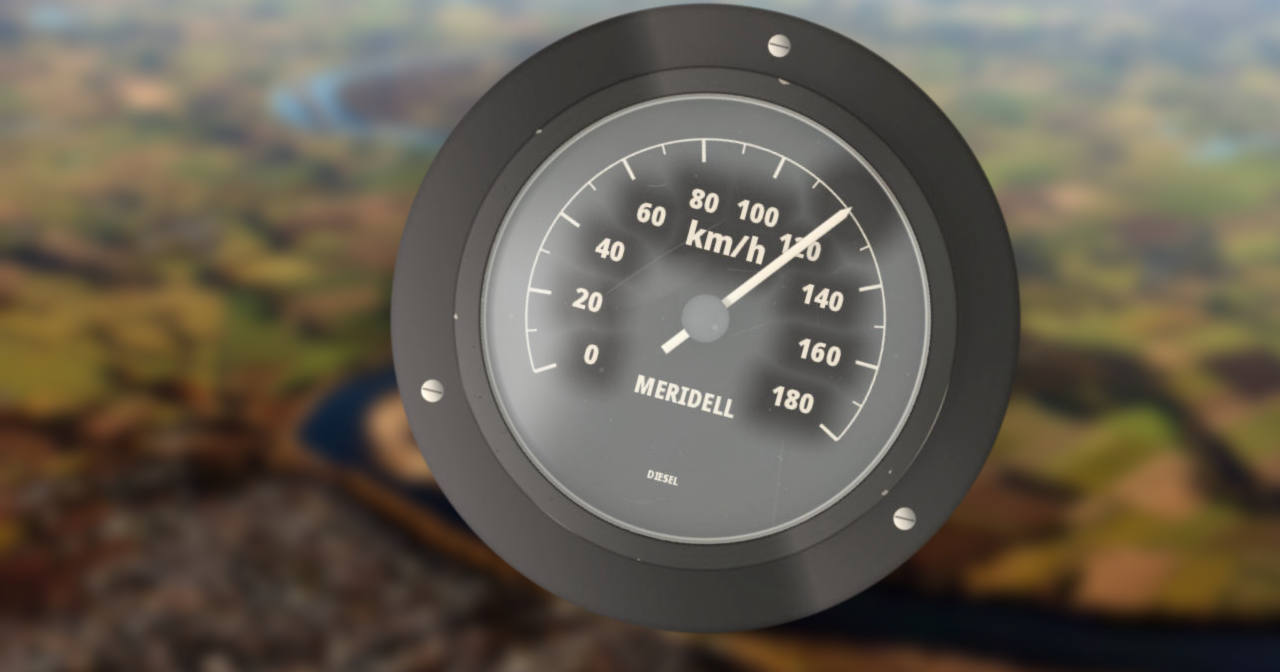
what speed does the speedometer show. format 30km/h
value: 120km/h
